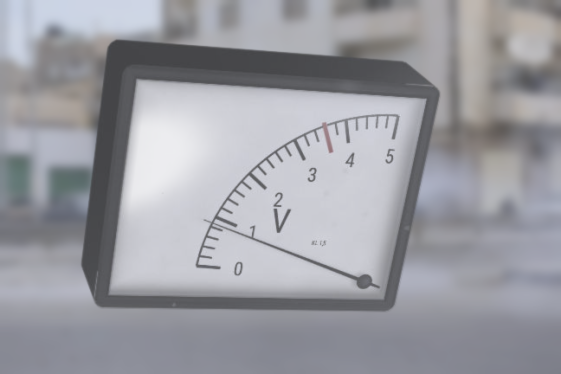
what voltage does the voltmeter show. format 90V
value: 0.9V
